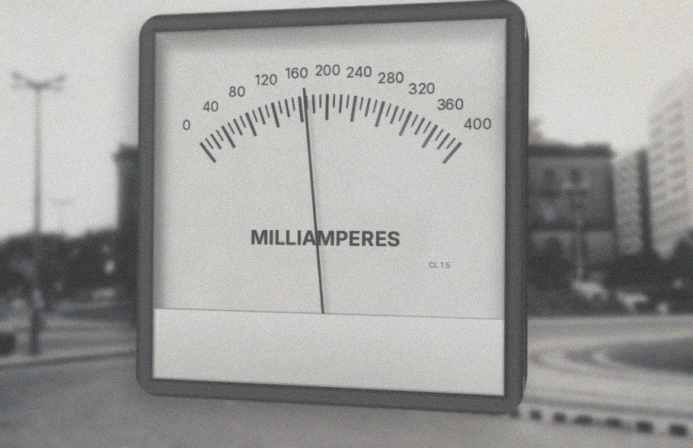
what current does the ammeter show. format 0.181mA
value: 170mA
